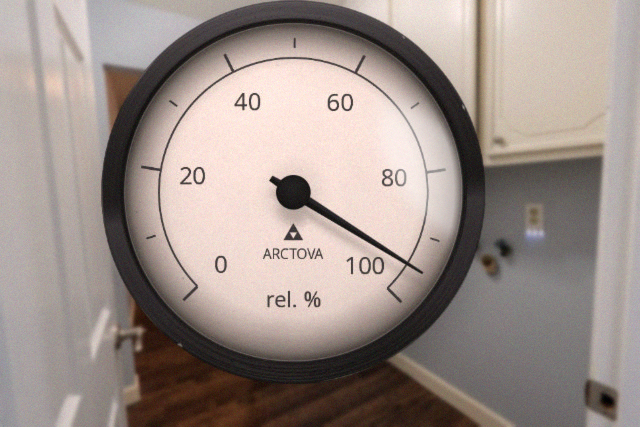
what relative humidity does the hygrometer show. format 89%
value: 95%
